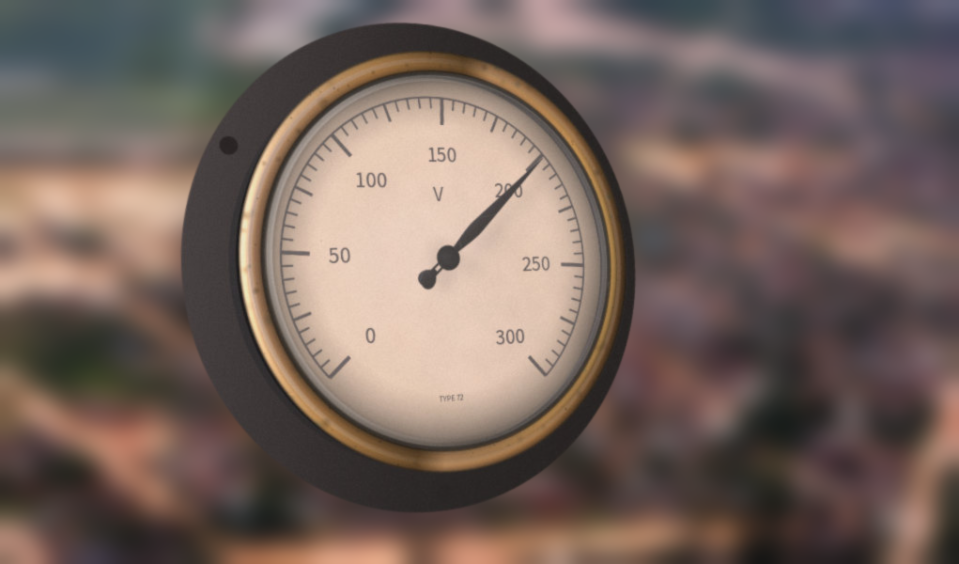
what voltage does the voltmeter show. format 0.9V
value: 200V
